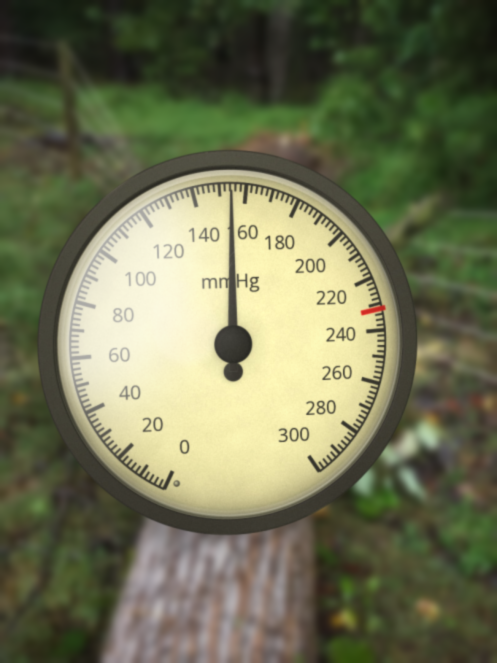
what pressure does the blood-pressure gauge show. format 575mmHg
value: 154mmHg
